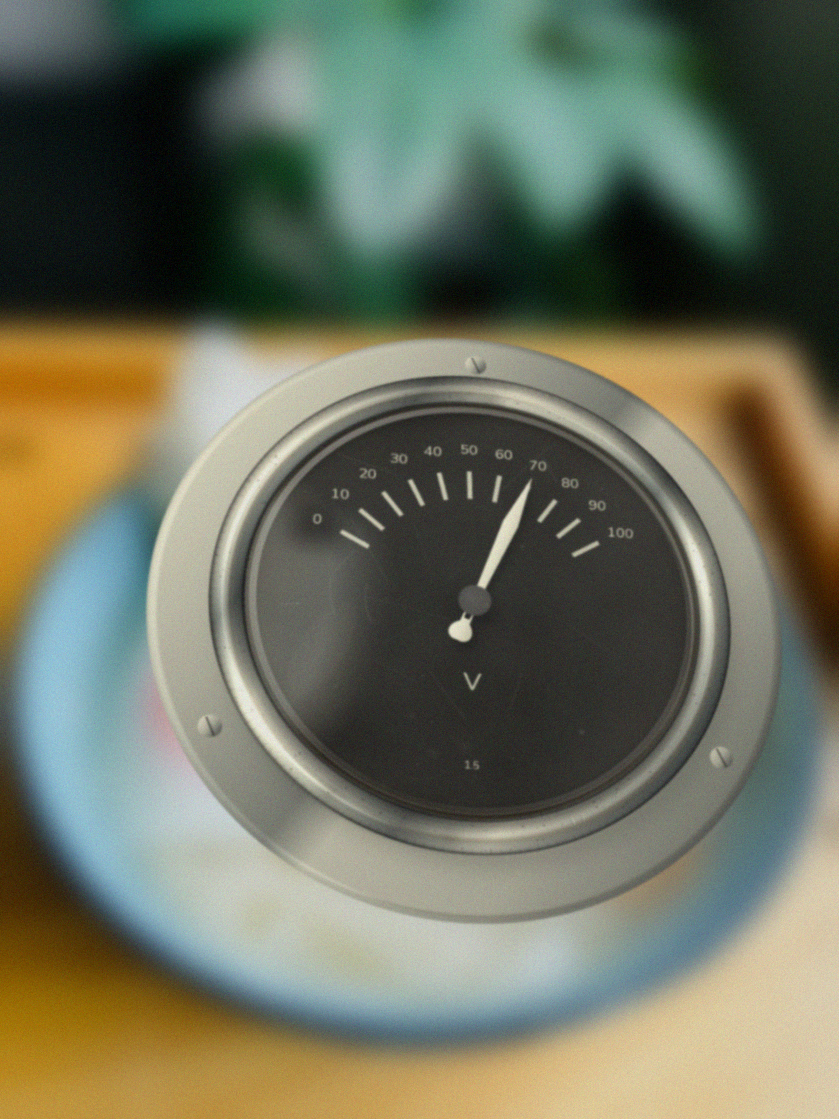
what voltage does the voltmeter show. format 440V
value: 70V
